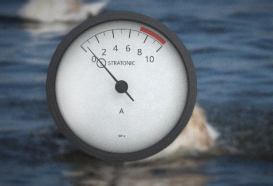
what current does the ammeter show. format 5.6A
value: 0.5A
